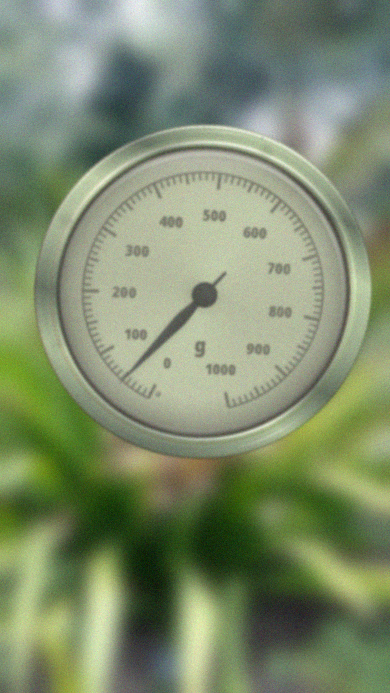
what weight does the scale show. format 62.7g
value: 50g
